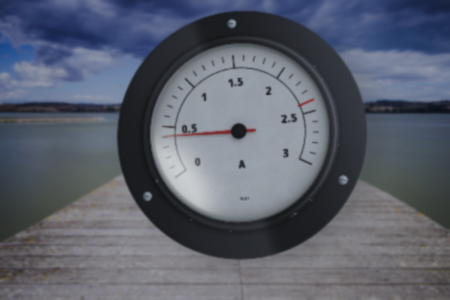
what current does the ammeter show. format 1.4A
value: 0.4A
